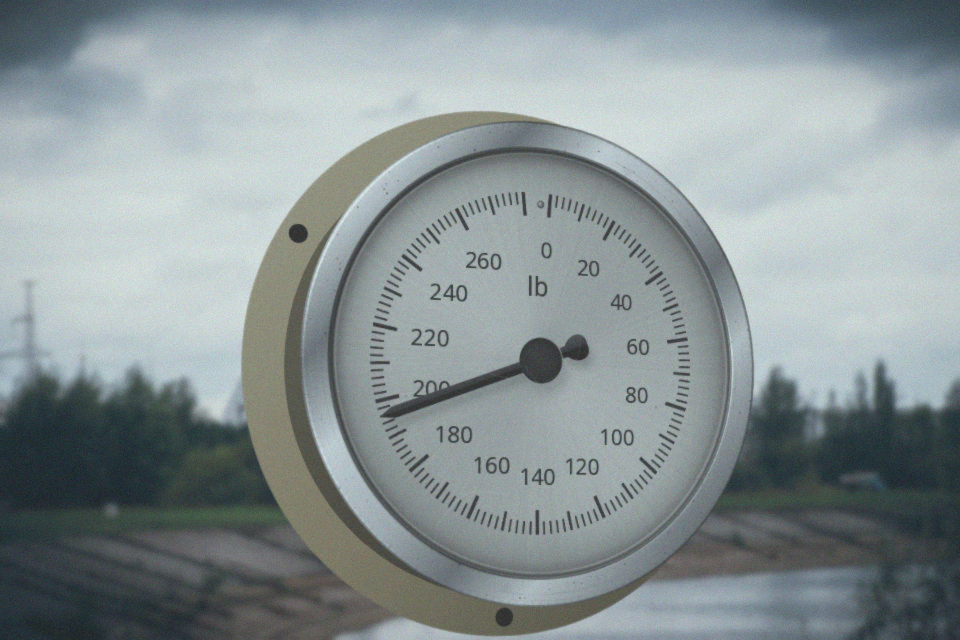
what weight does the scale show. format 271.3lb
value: 196lb
